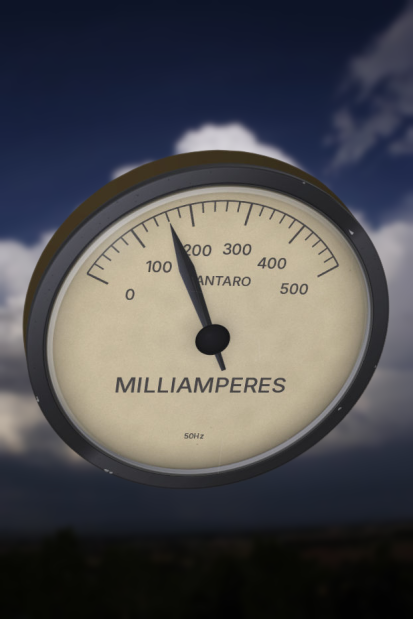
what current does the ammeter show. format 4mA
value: 160mA
